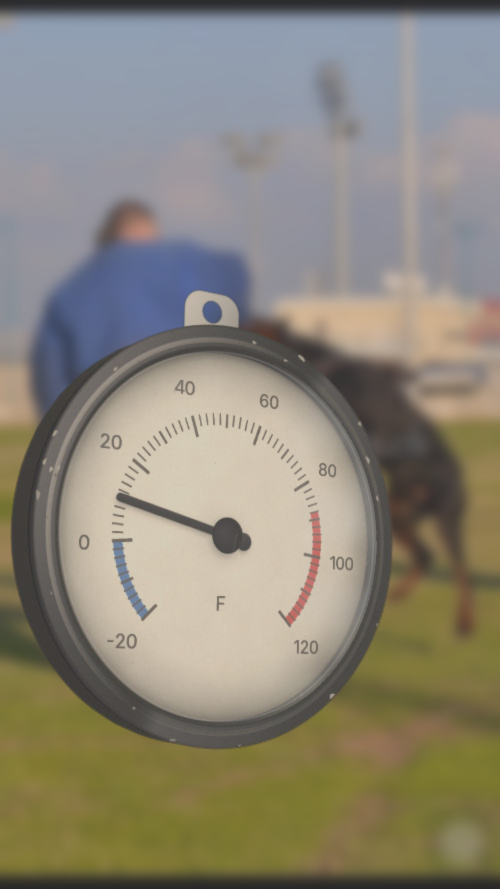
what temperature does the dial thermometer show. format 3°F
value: 10°F
